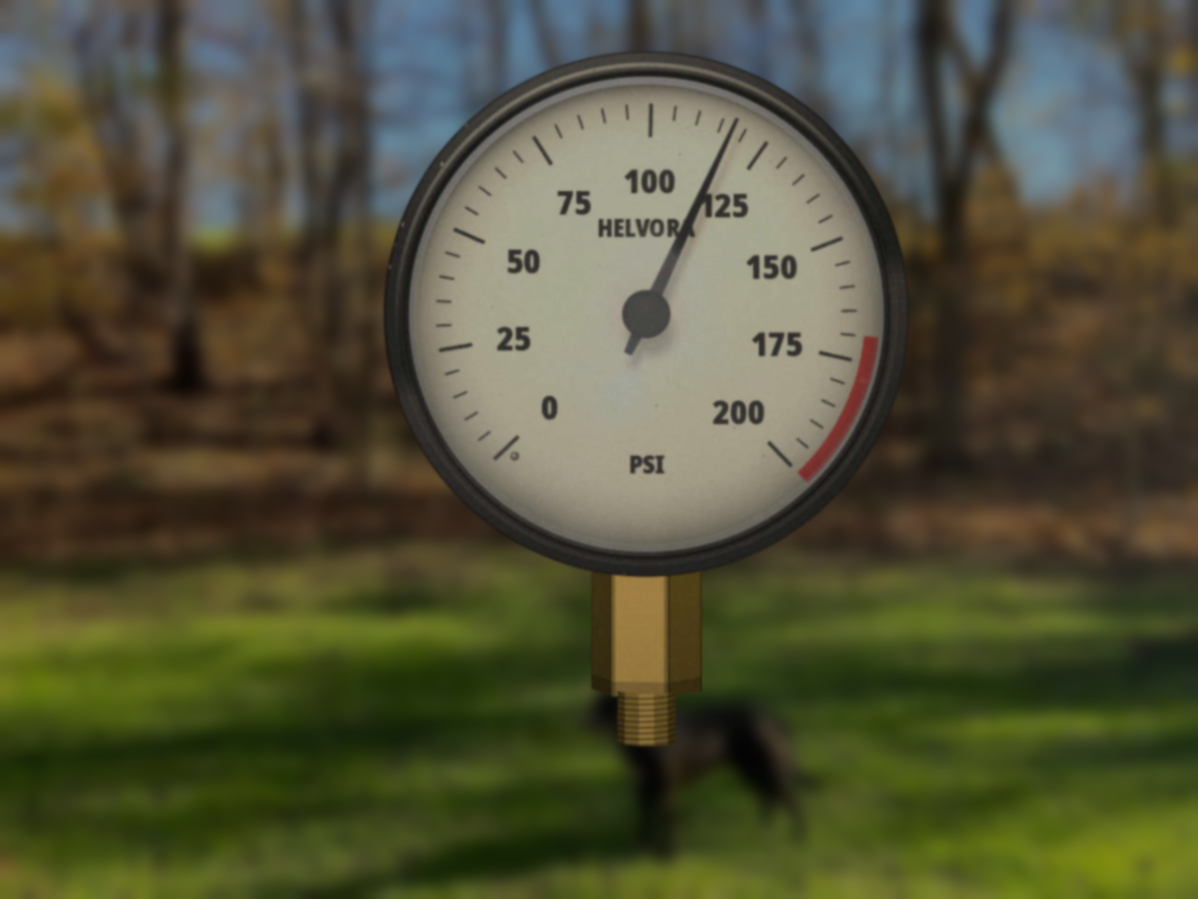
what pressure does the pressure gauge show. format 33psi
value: 117.5psi
